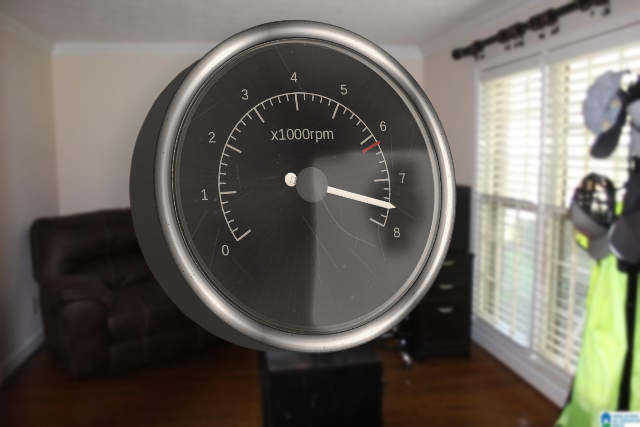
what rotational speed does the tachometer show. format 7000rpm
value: 7600rpm
